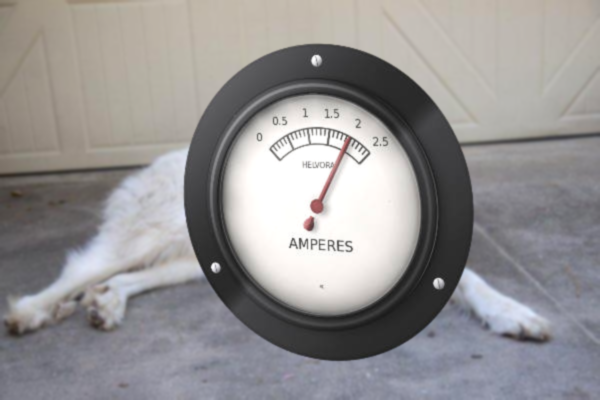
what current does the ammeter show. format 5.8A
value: 2A
